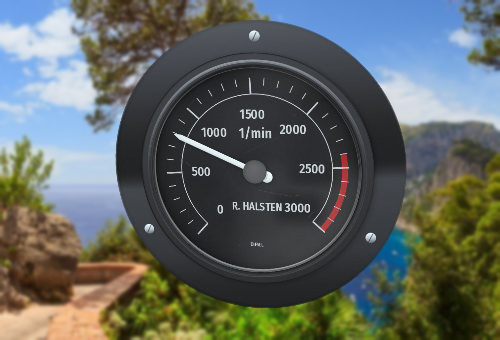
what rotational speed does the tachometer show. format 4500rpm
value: 800rpm
